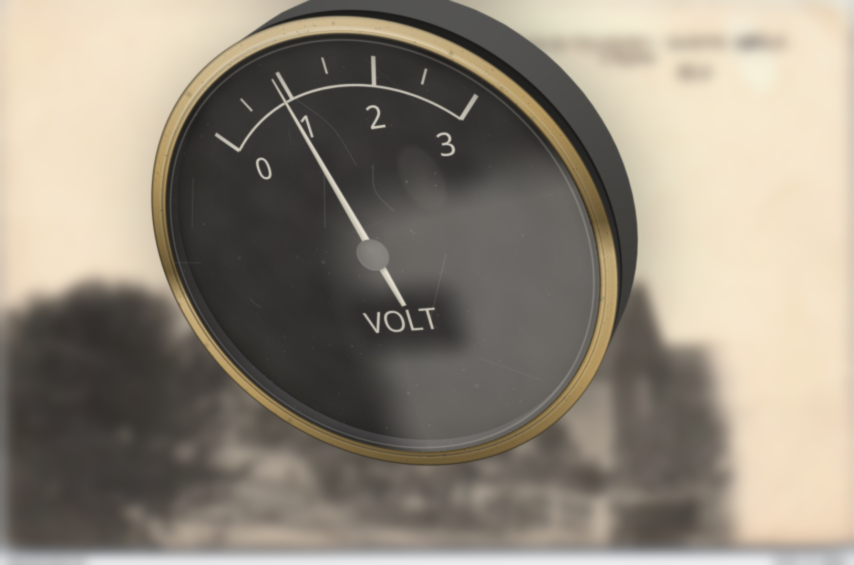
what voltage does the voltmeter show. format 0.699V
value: 1V
